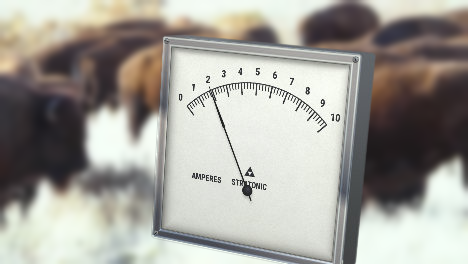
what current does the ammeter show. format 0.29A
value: 2A
